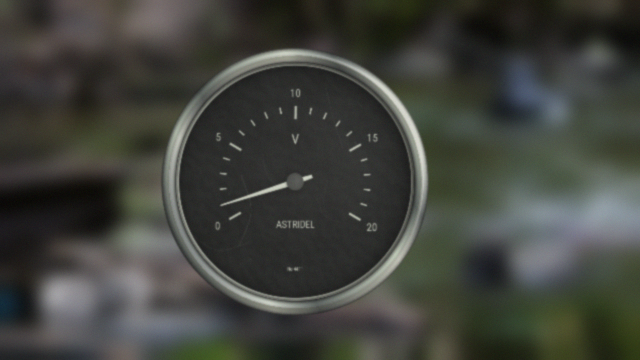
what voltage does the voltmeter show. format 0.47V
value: 1V
